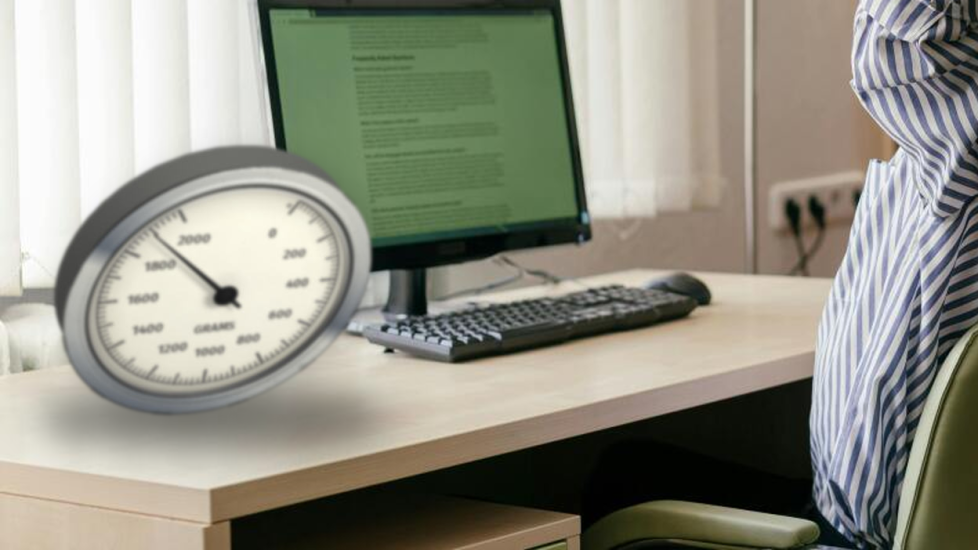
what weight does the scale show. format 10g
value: 1900g
